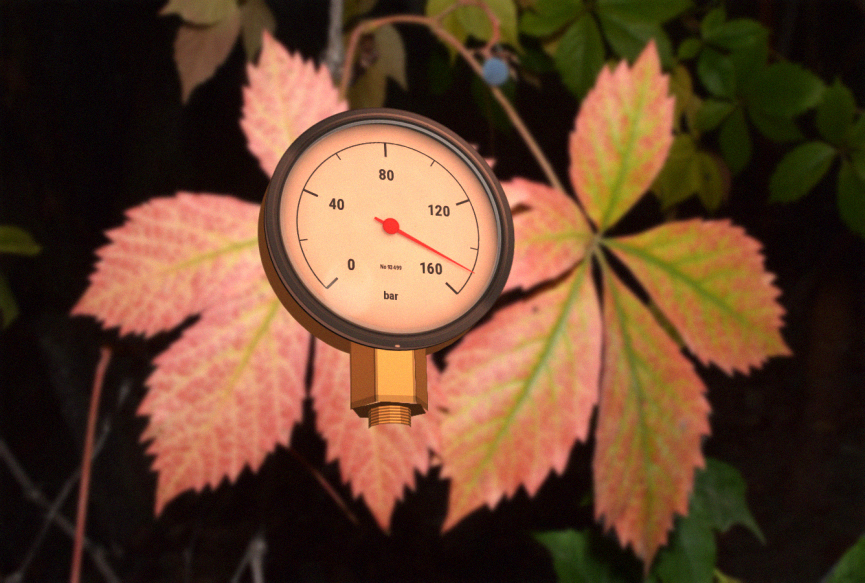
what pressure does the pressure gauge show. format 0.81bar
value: 150bar
